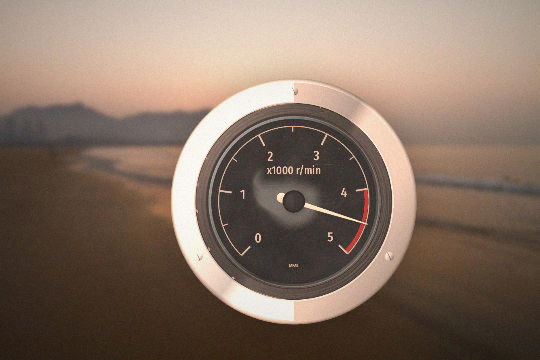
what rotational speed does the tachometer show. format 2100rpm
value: 4500rpm
